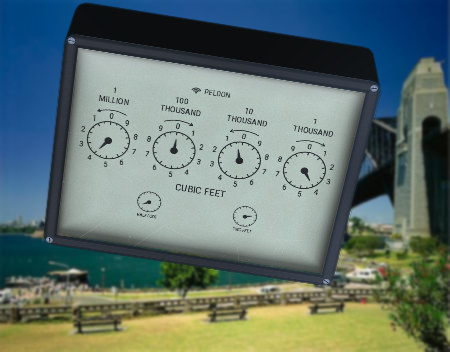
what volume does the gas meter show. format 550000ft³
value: 400400ft³
